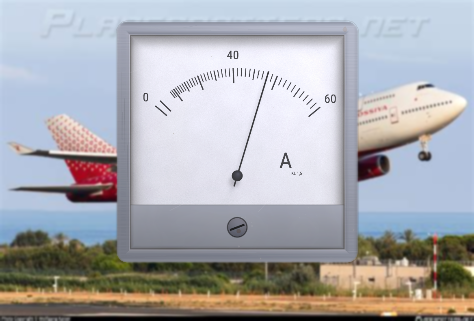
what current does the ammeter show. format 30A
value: 48A
